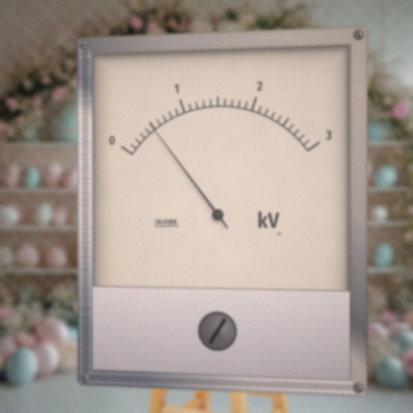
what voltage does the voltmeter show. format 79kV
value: 0.5kV
